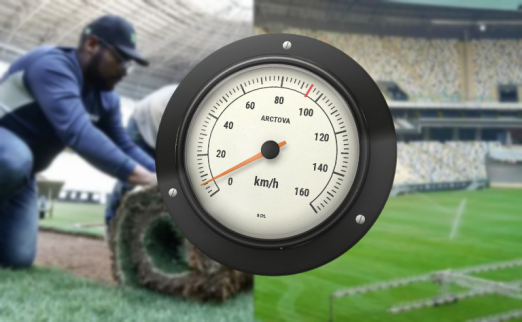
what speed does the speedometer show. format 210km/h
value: 6km/h
